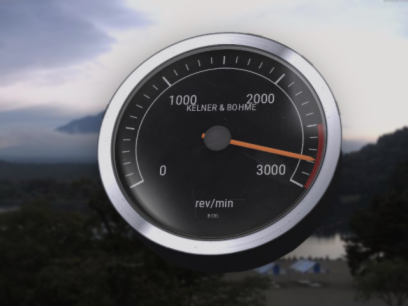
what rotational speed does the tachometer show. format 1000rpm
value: 2800rpm
